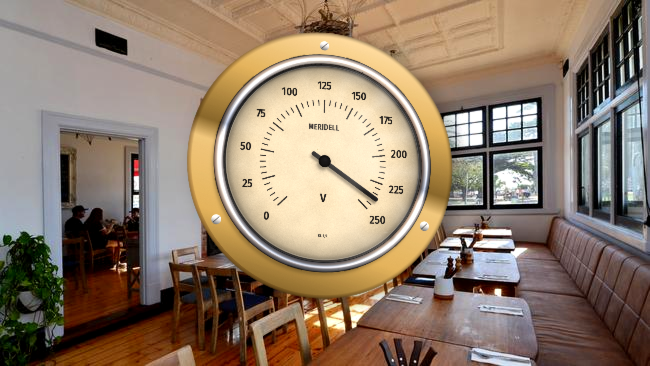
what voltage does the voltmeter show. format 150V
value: 240V
